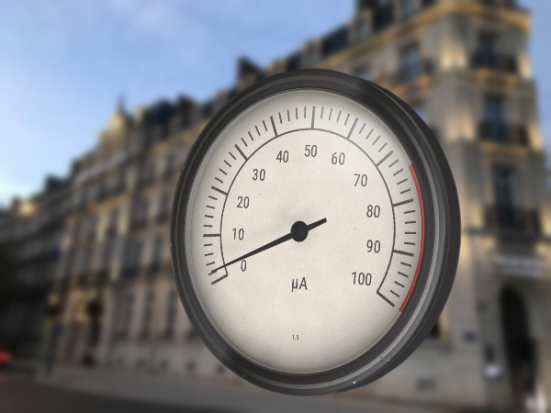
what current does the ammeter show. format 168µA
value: 2µA
